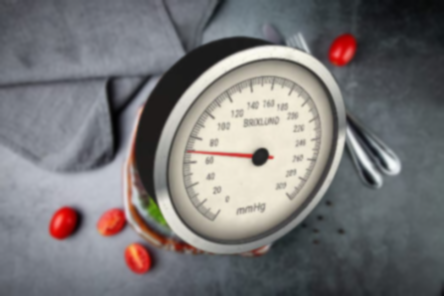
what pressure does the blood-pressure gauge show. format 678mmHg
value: 70mmHg
